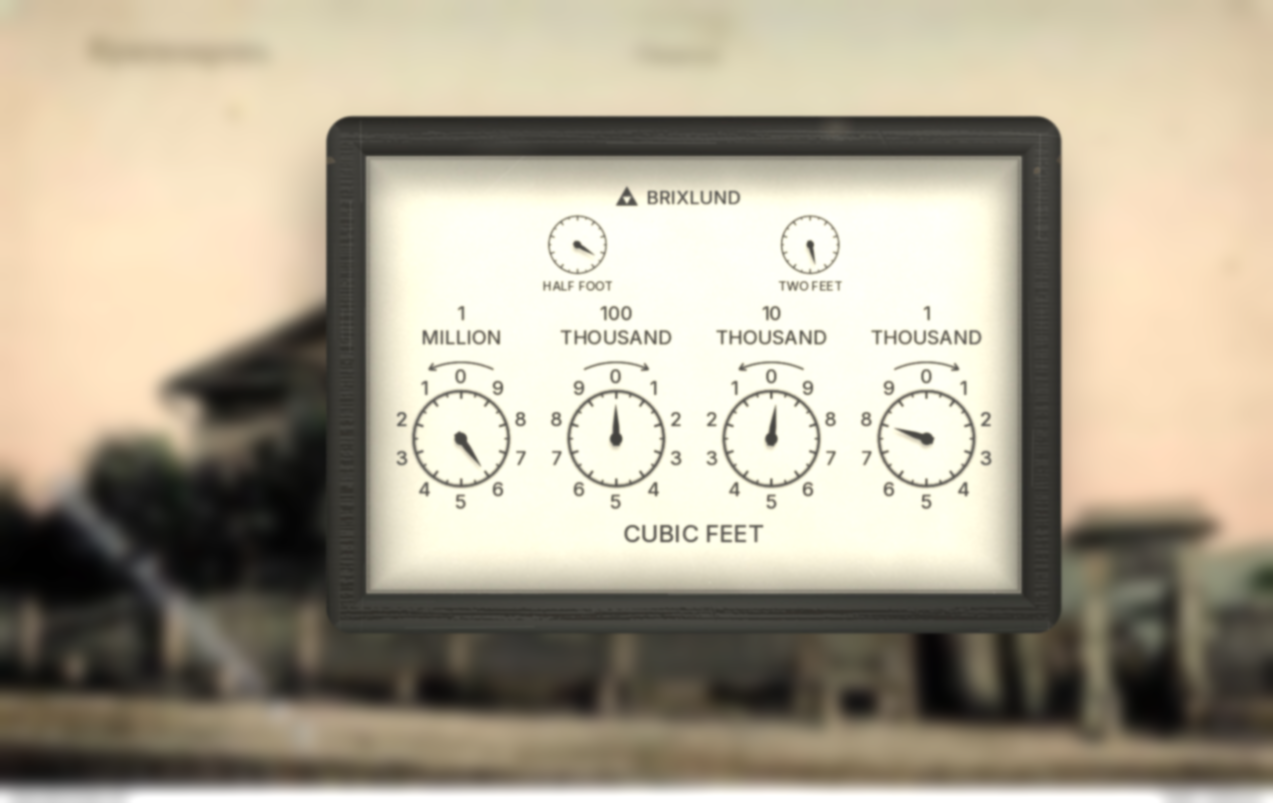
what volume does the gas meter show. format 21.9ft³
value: 599800ft³
